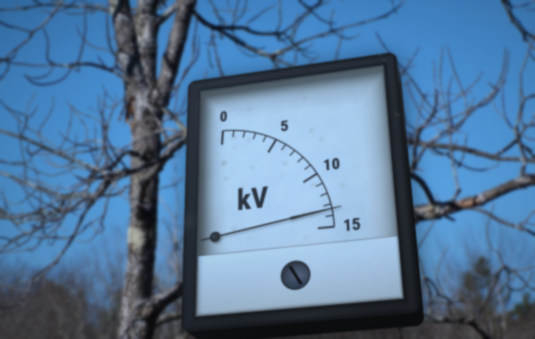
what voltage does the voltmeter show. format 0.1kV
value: 13.5kV
